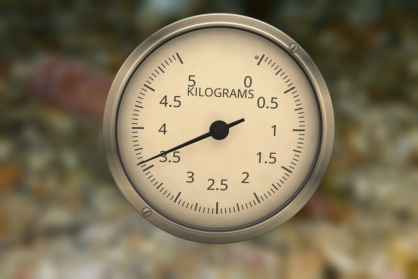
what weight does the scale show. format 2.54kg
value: 3.6kg
